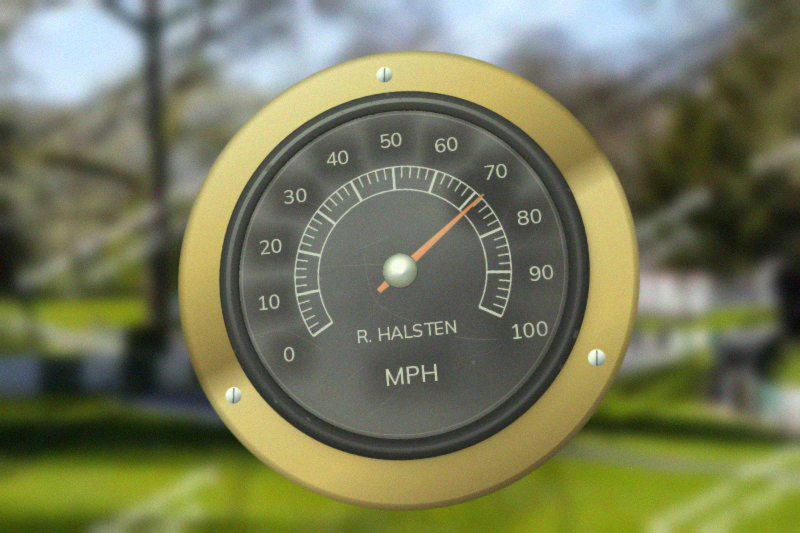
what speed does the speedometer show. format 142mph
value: 72mph
